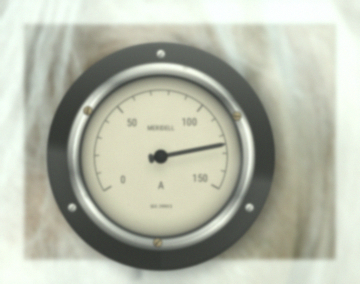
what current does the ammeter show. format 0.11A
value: 125A
